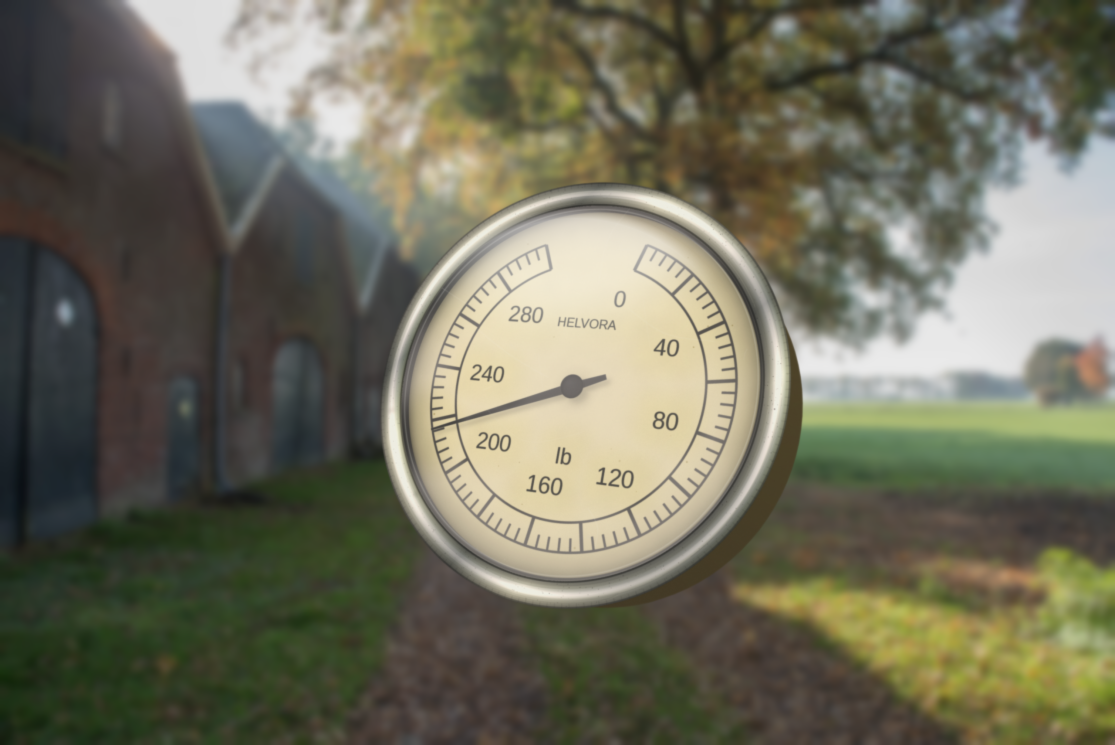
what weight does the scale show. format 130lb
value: 216lb
